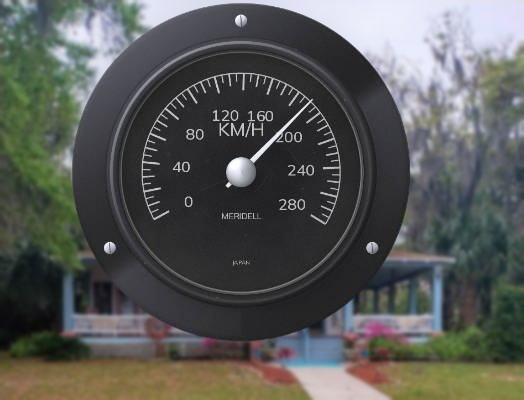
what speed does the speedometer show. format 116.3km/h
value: 190km/h
